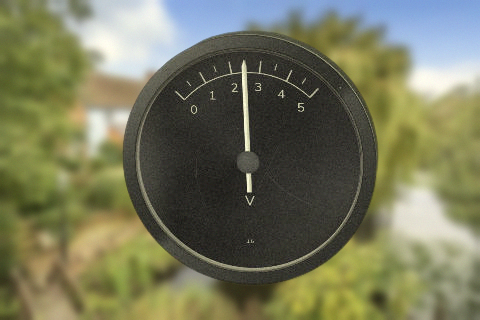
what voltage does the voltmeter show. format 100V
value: 2.5V
